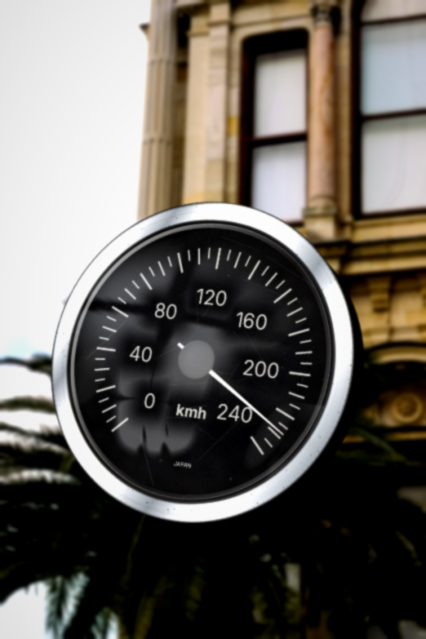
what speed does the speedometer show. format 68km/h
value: 227.5km/h
